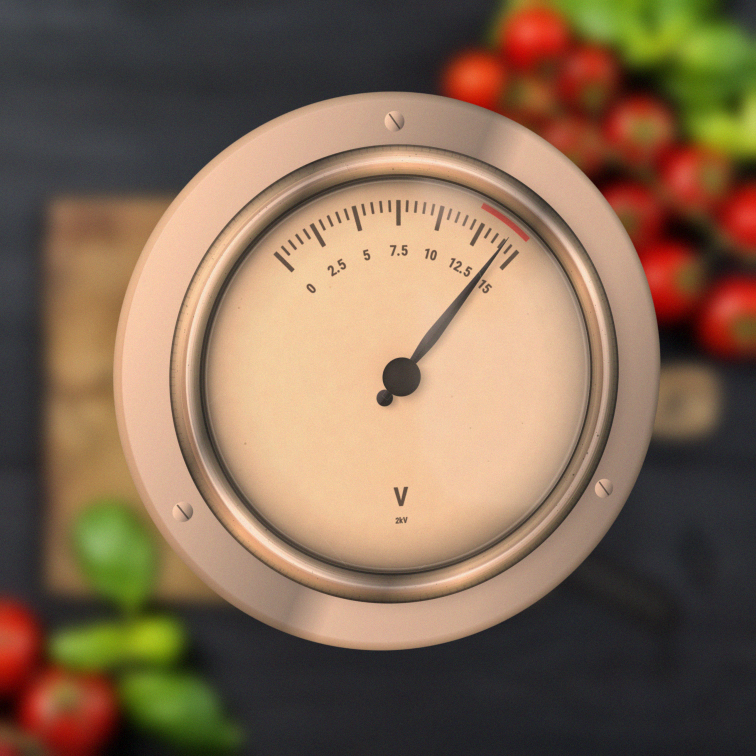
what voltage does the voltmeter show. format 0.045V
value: 14V
